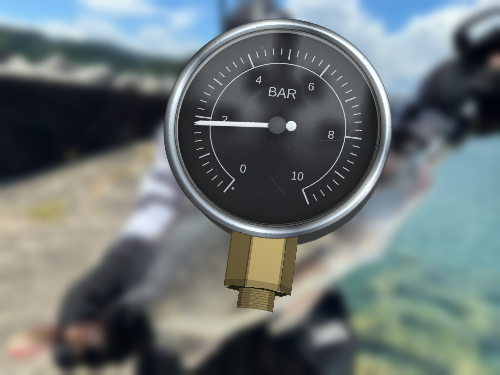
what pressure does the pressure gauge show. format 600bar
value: 1.8bar
